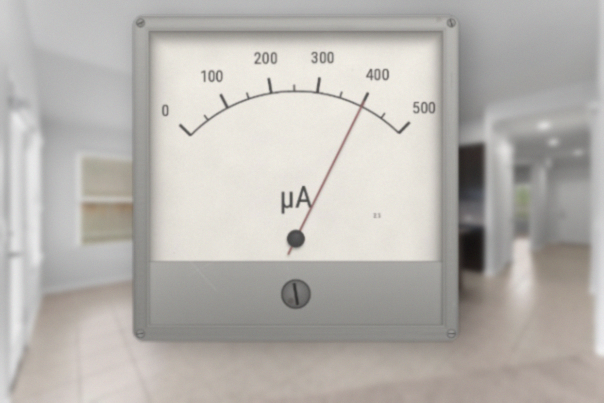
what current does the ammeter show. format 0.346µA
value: 400µA
